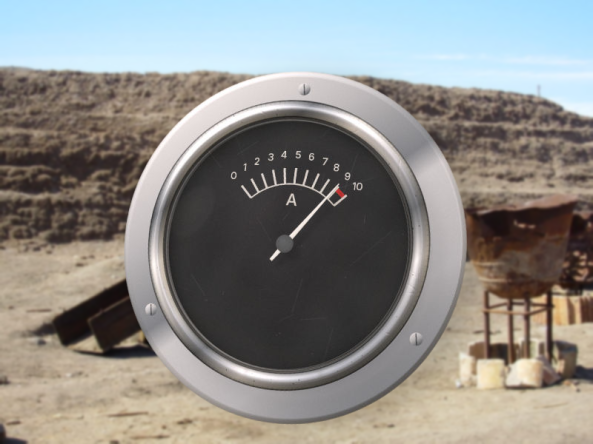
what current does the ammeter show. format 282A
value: 9A
